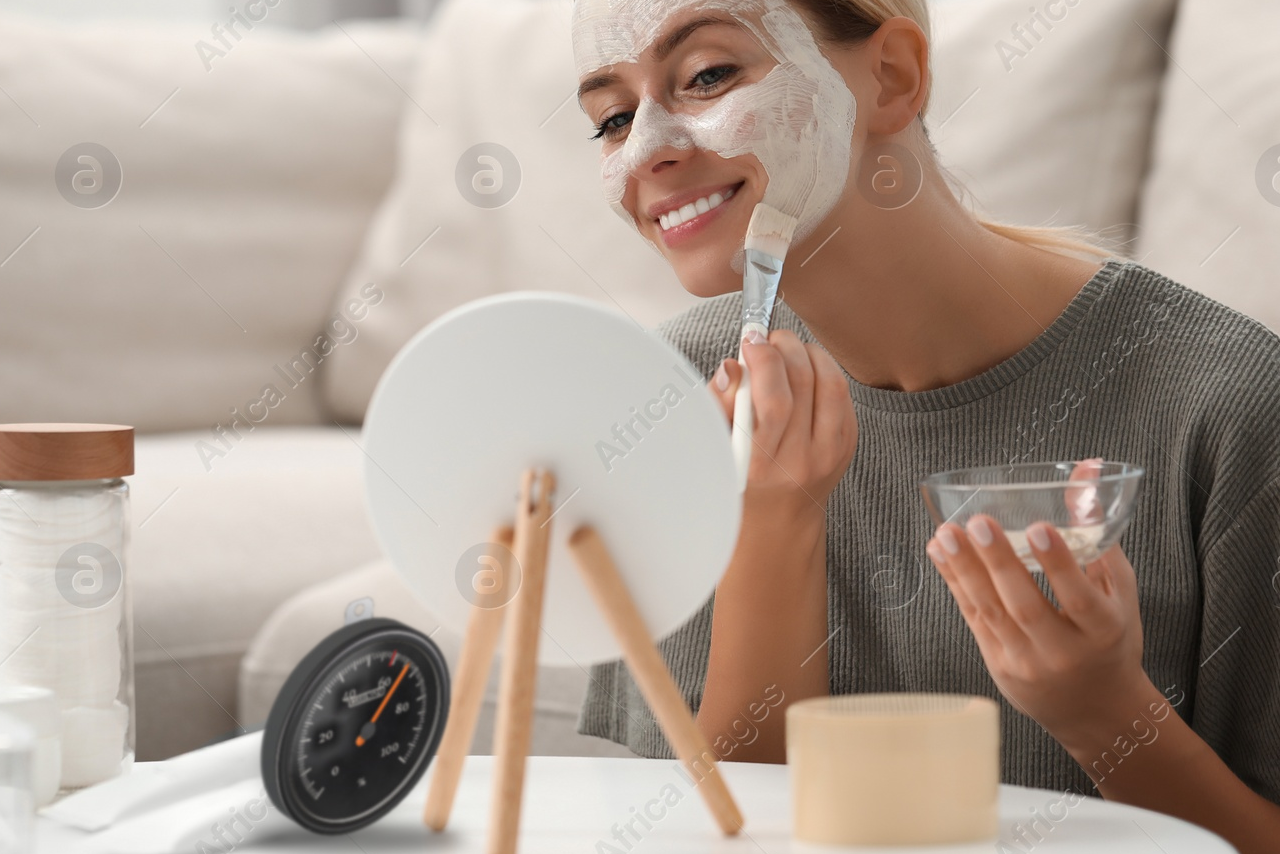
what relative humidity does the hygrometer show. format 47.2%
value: 65%
